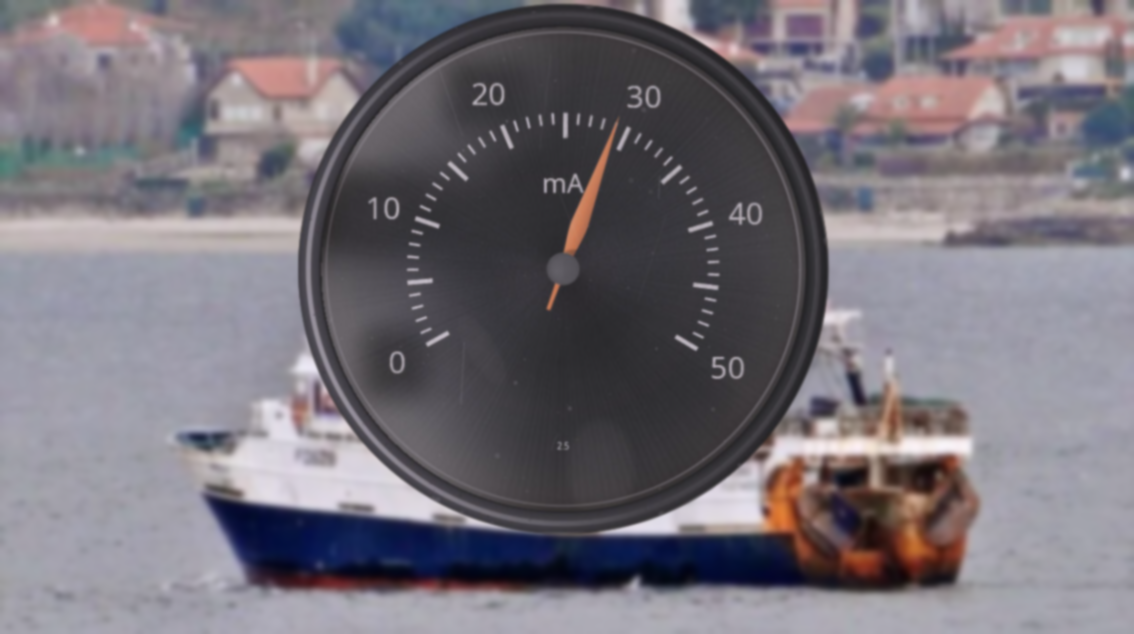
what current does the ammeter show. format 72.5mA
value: 29mA
